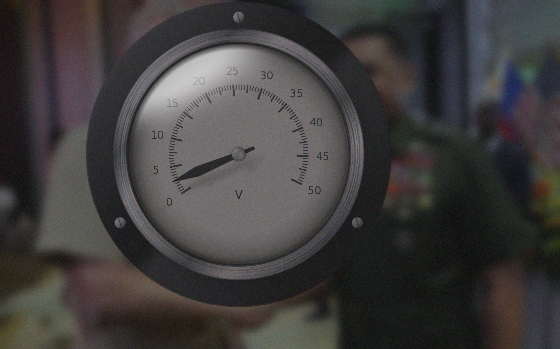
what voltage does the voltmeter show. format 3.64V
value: 2.5V
